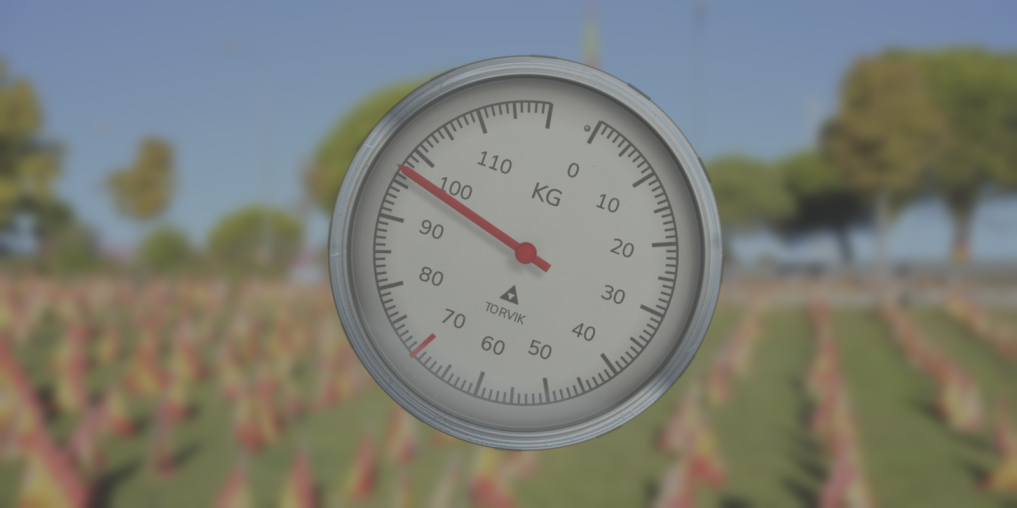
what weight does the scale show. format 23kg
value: 97kg
